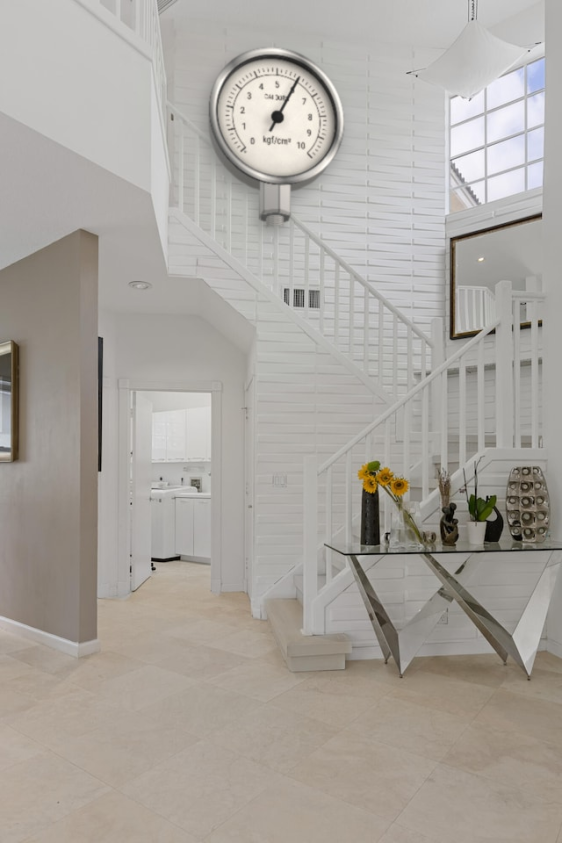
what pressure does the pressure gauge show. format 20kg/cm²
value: 6kg/cm²
